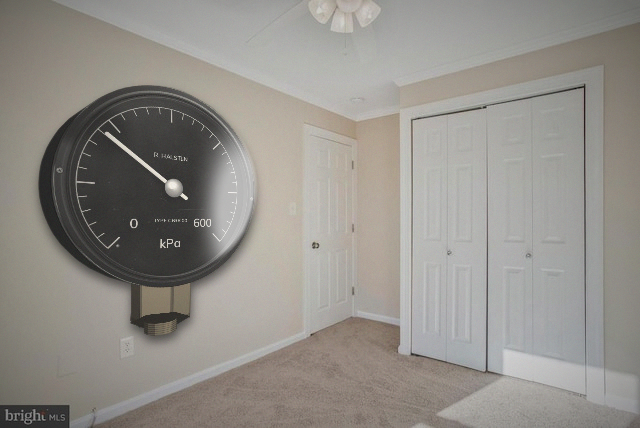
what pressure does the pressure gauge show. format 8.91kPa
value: 180kPa
